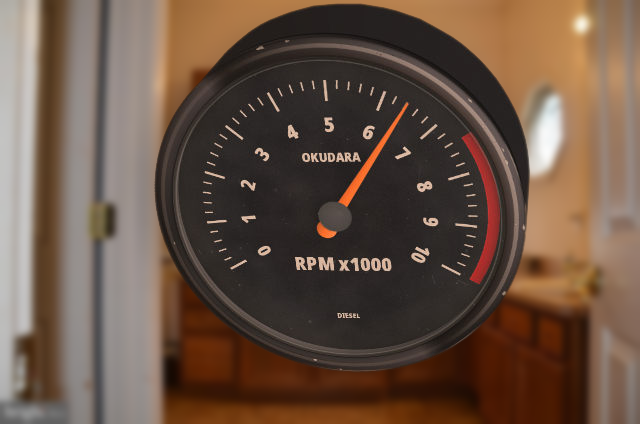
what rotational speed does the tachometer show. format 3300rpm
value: 6400rpm
